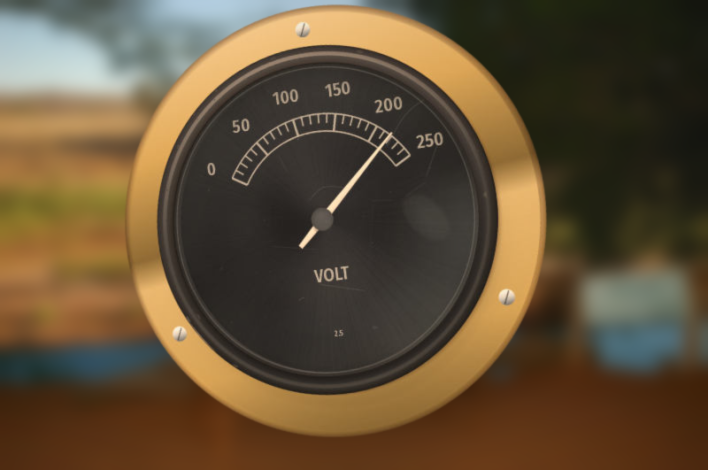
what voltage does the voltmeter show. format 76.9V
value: 220V
